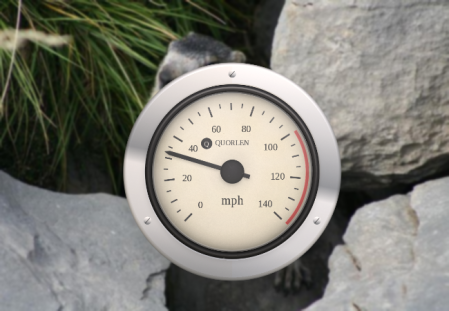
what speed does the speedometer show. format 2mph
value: 32.5mph
